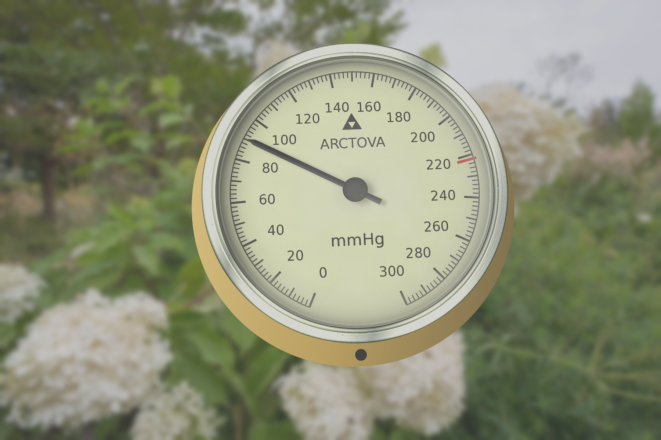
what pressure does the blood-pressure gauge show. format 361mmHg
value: 90mmHg
